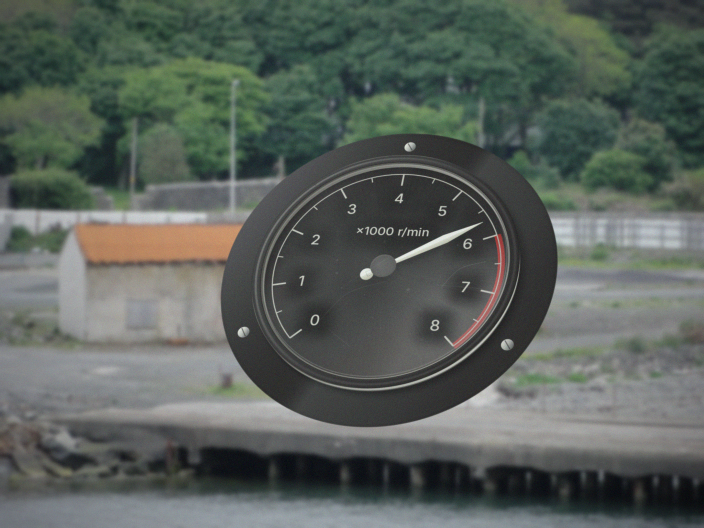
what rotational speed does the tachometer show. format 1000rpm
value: 5750rpm
